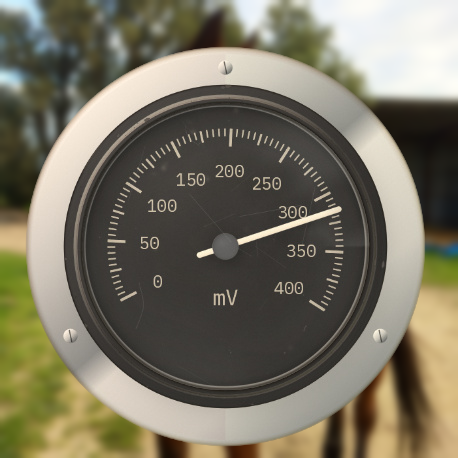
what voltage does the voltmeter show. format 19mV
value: 315mV
